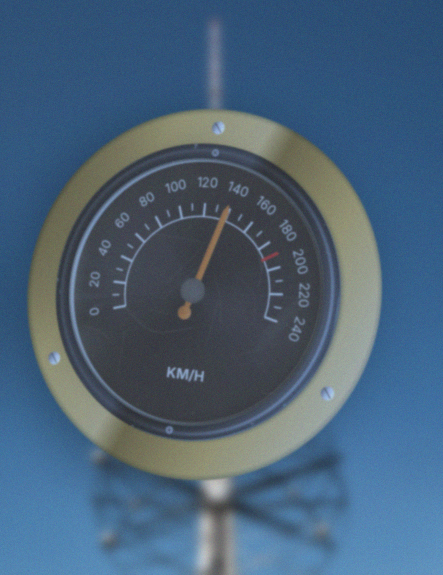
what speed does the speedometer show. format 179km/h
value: 140km/h
